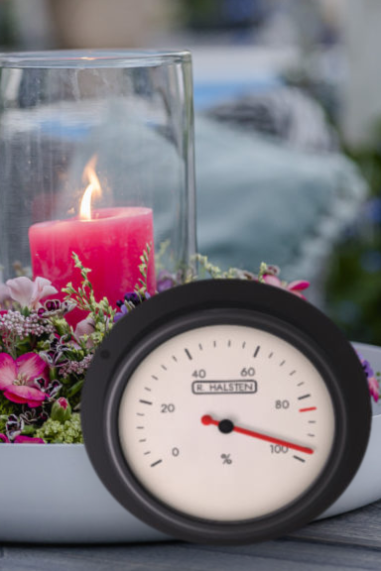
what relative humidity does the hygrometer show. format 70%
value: 96%
